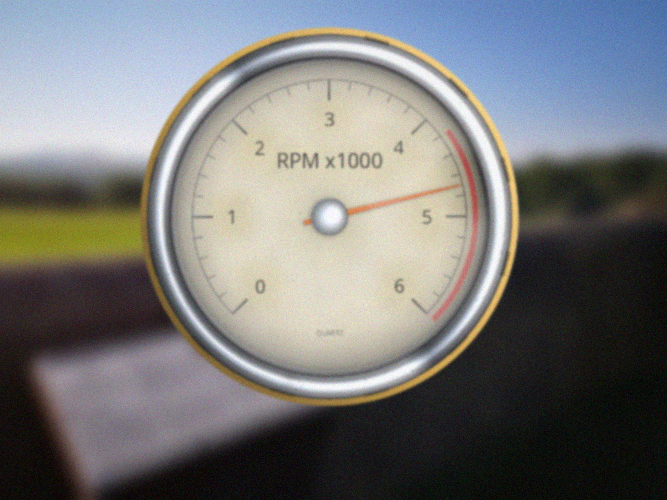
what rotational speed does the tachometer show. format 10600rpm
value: 4700rpm
